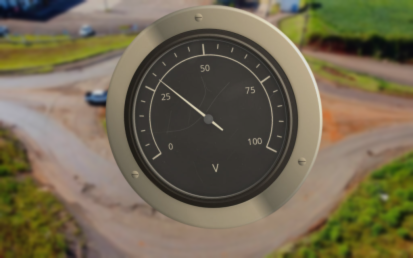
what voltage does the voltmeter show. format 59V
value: 30V
